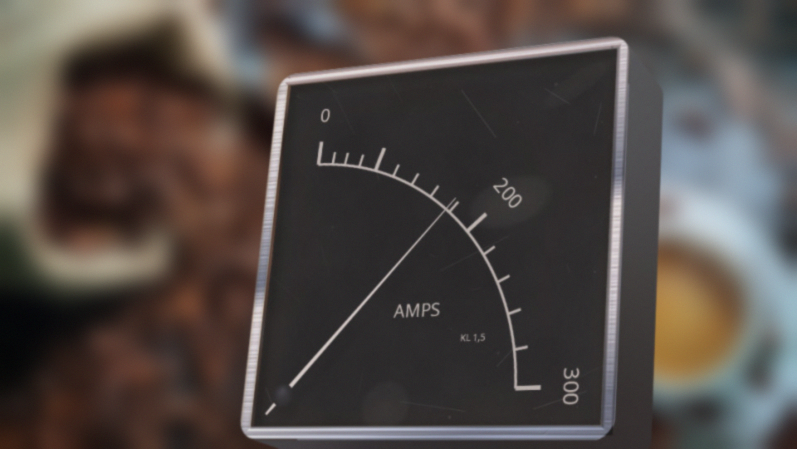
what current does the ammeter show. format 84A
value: 180A
